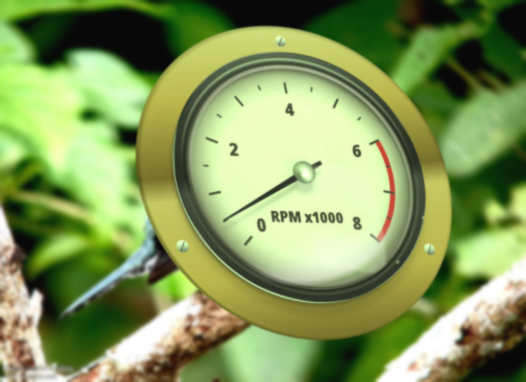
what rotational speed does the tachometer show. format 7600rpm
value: 500rpm
